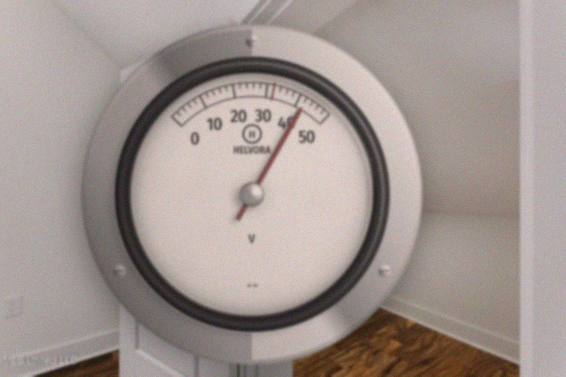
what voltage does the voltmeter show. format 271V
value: 42V
